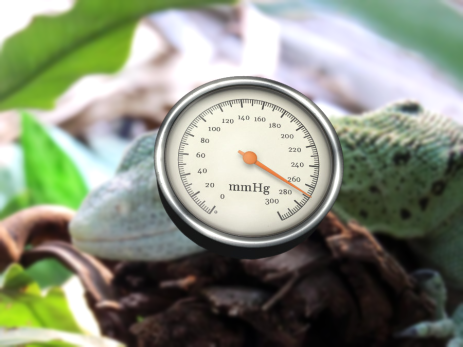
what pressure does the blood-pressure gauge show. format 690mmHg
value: 270mmHg
